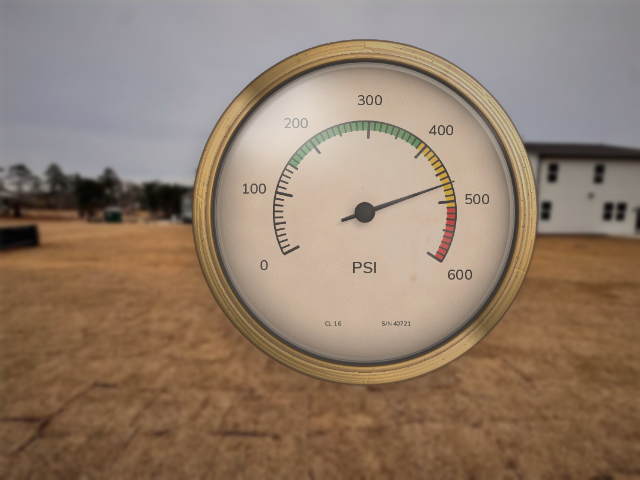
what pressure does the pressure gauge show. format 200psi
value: 470psi
